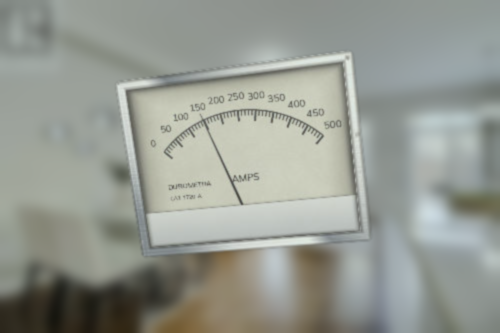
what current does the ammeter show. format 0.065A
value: 150A
